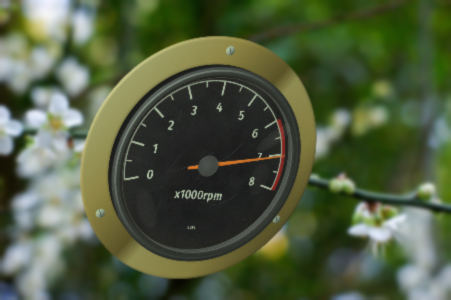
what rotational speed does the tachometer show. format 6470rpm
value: 7000rpm
